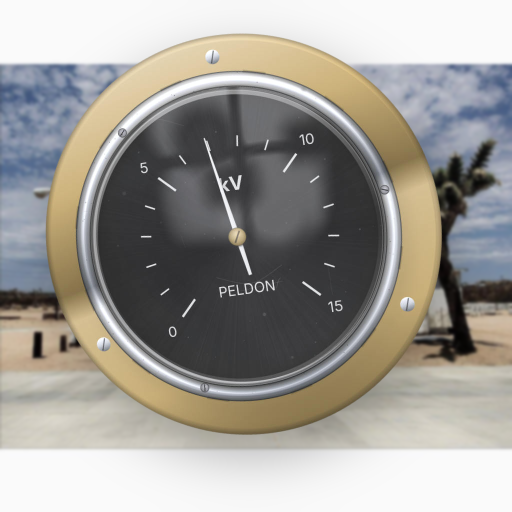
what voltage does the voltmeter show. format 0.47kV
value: 7kV
